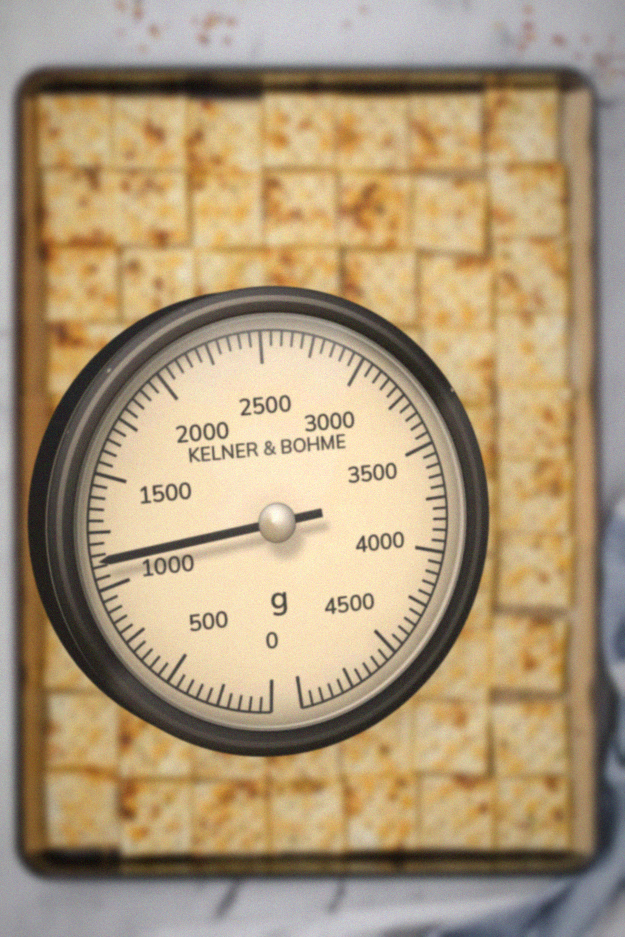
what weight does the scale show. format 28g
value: 1125g
